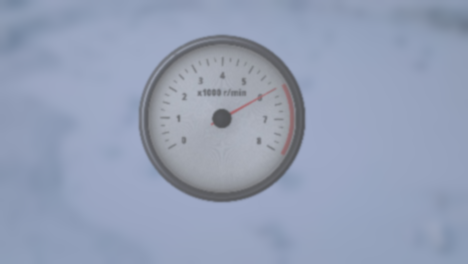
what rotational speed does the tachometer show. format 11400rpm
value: 6000rpm
